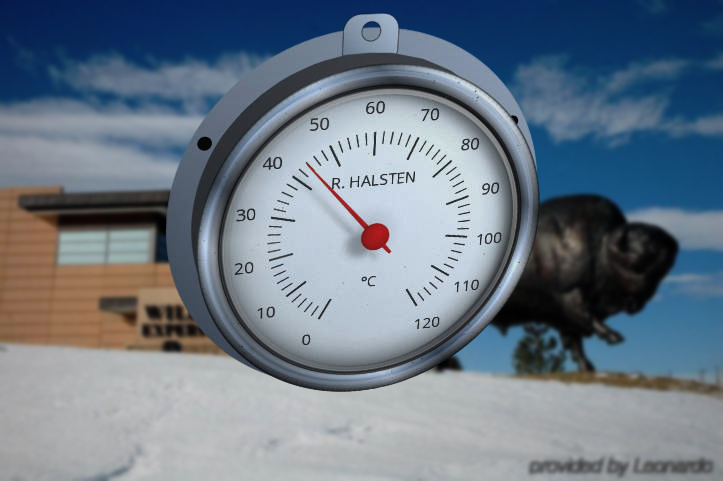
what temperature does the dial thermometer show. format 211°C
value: 44°C
